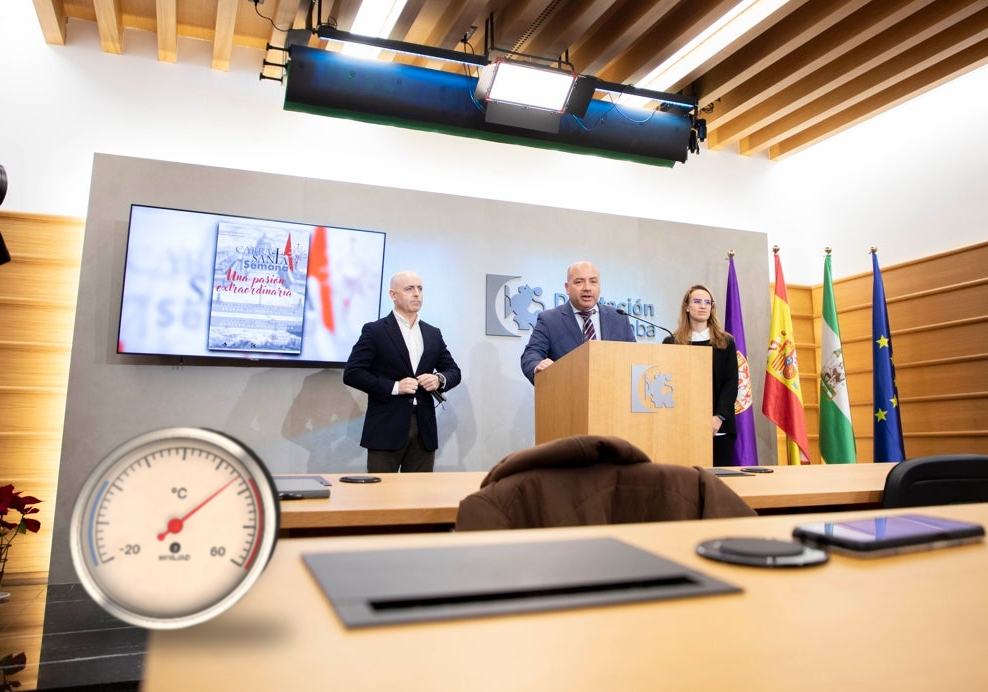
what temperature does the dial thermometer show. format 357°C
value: 36°C
